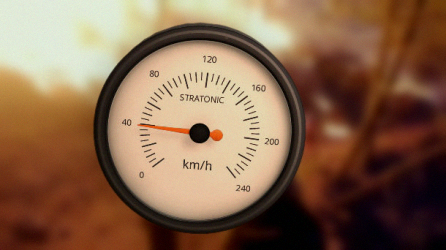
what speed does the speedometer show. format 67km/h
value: 40km/h
